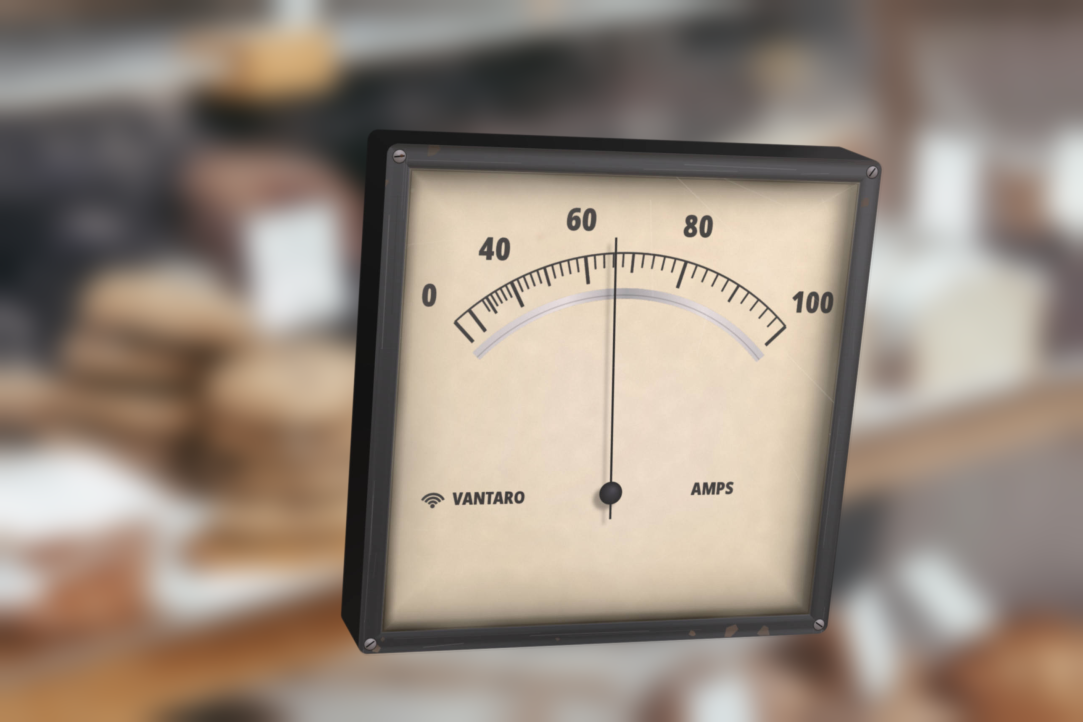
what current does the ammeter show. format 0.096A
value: 66A
